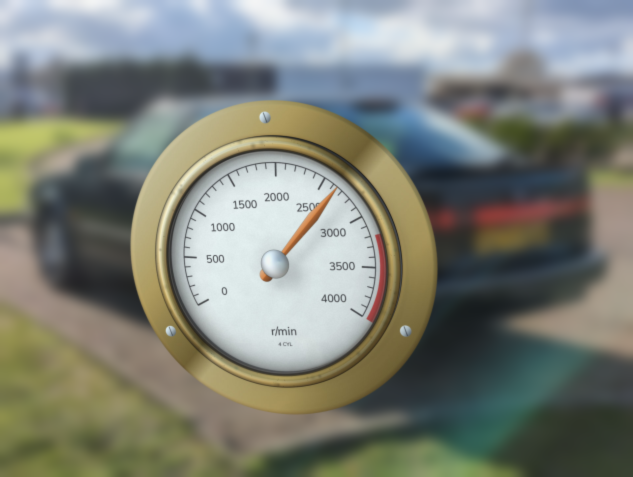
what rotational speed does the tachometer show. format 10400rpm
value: 2650rpm
